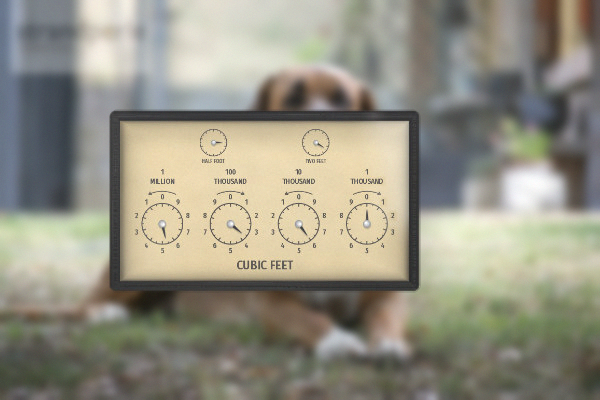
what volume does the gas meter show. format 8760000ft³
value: 536000ft³
